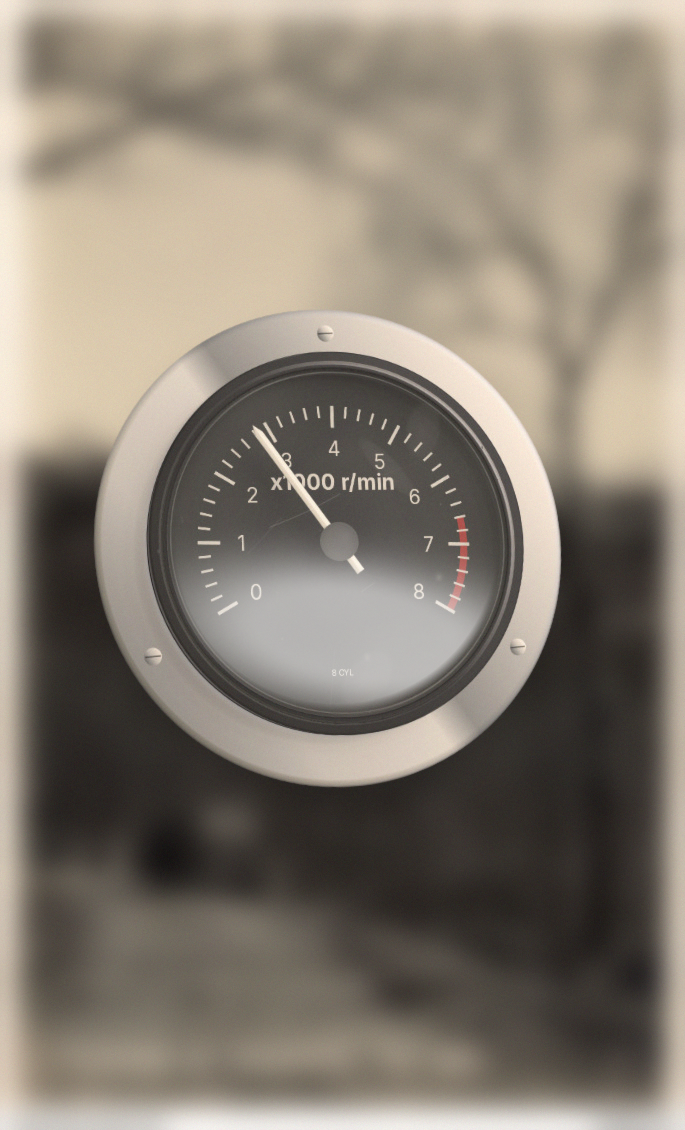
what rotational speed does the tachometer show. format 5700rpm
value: 2800rpm
